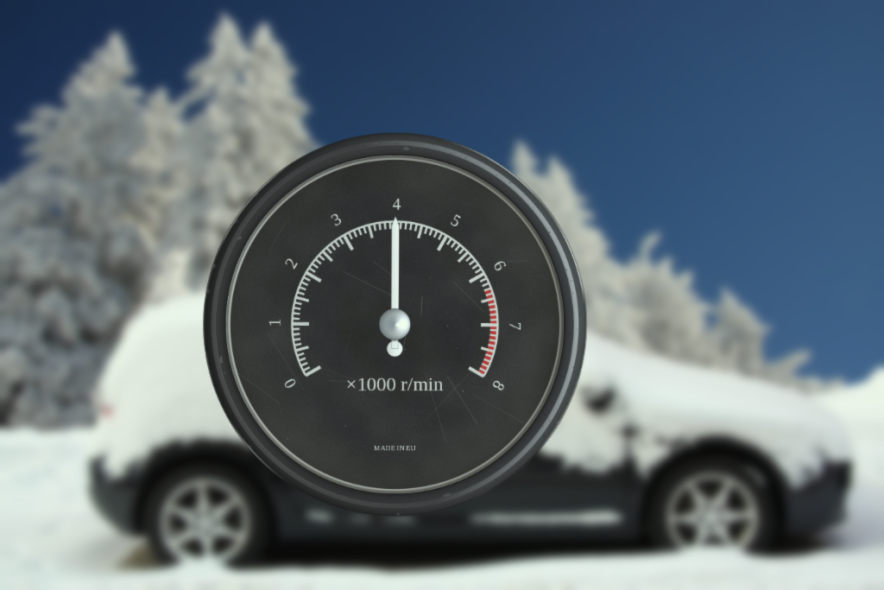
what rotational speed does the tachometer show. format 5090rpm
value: 4000rpm
